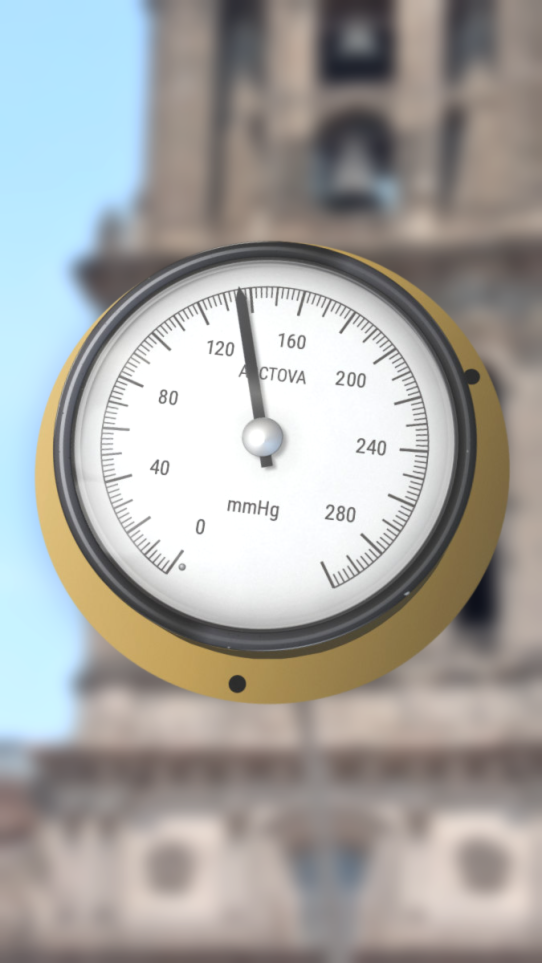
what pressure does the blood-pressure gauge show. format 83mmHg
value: 136mmHg
